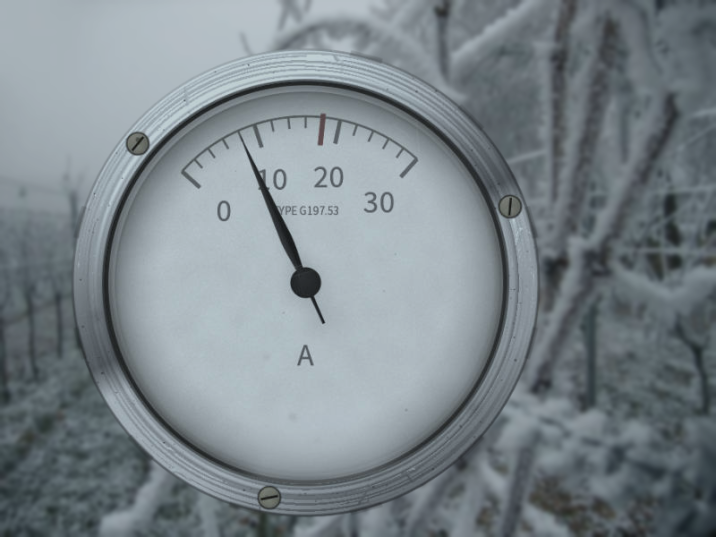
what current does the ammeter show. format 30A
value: 8A
